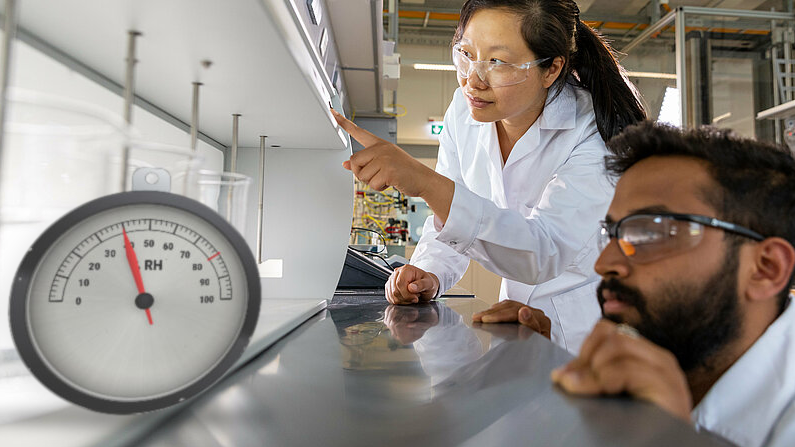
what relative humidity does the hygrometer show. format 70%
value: 40%
